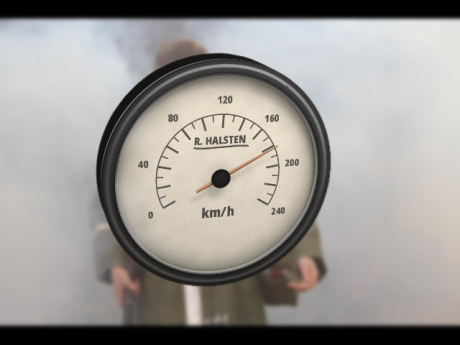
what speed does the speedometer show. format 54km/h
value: 180km/h
